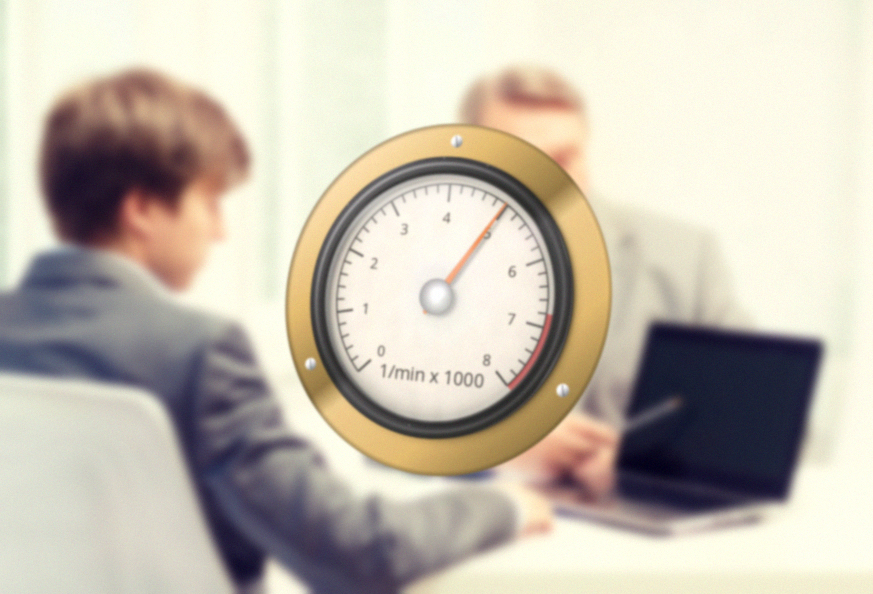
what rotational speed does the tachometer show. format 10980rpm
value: 5000rpm
